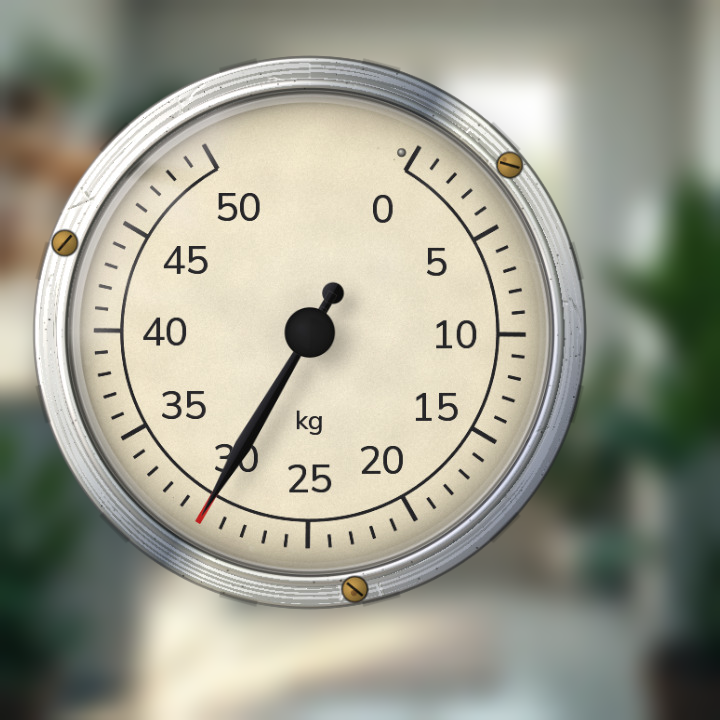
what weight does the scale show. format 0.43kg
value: 30kg
